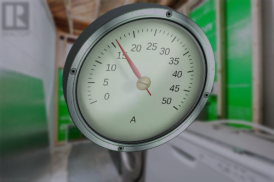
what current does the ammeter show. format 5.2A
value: 16A
